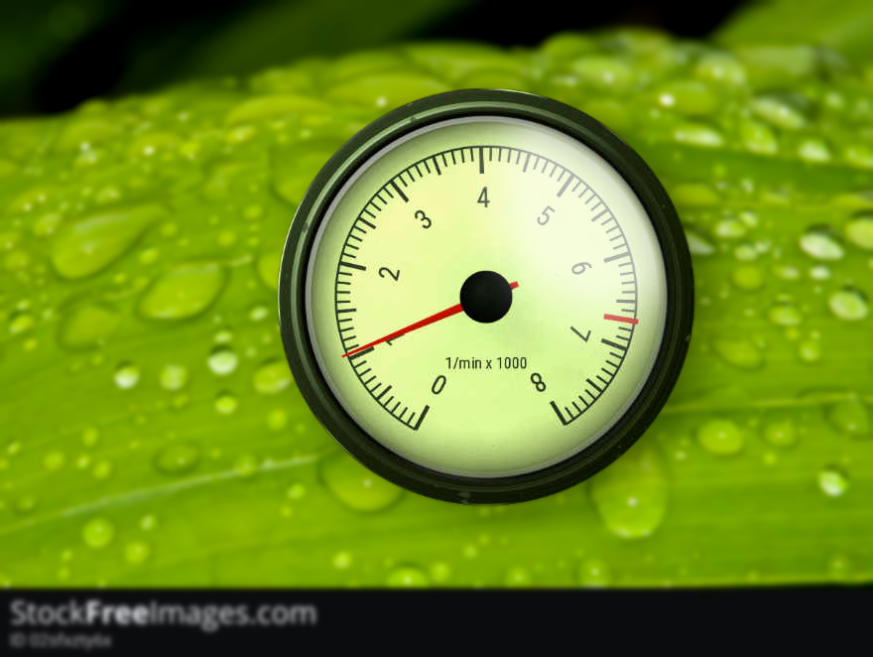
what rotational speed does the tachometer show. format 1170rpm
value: 1050rpm
